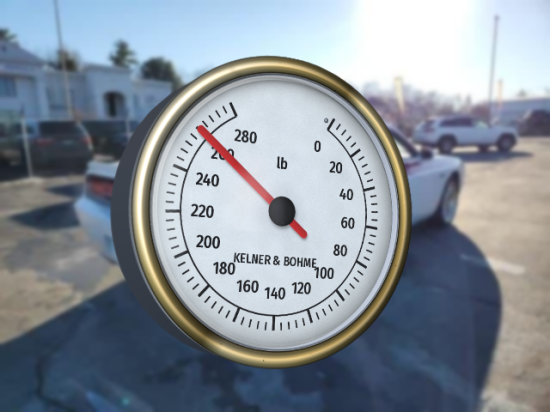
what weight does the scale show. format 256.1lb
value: 260lb
